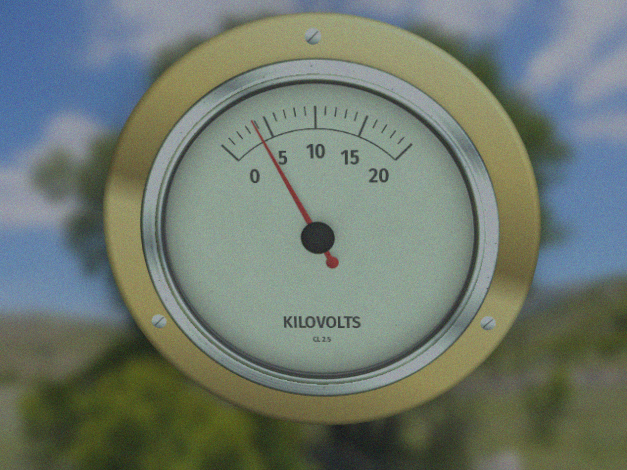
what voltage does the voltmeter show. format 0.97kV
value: 4kV
